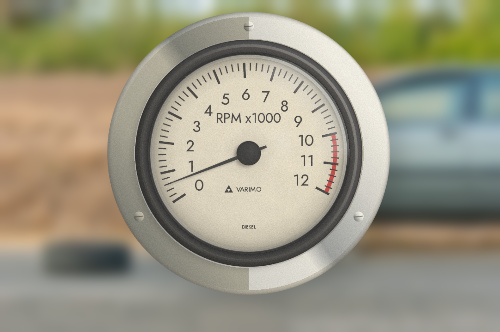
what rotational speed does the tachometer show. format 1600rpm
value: 600rpm
